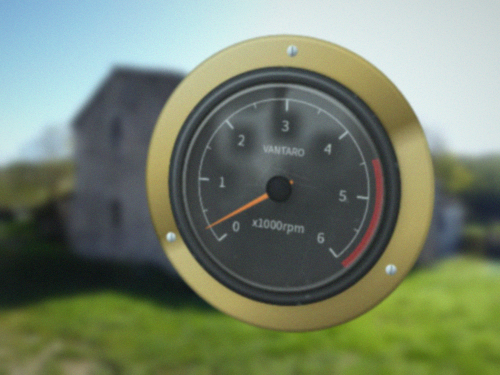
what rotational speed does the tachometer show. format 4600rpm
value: 250rpm
